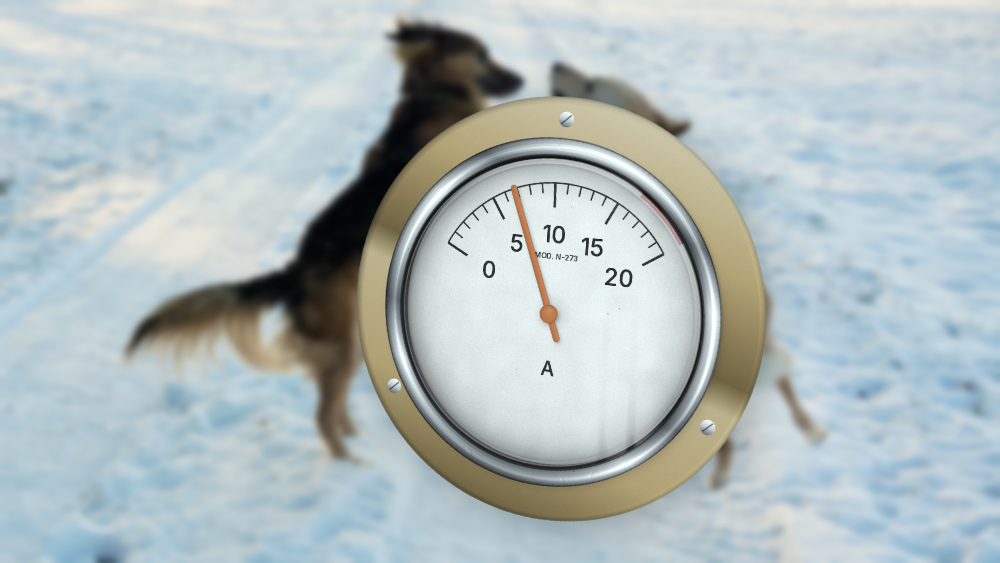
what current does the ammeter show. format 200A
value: 7A
